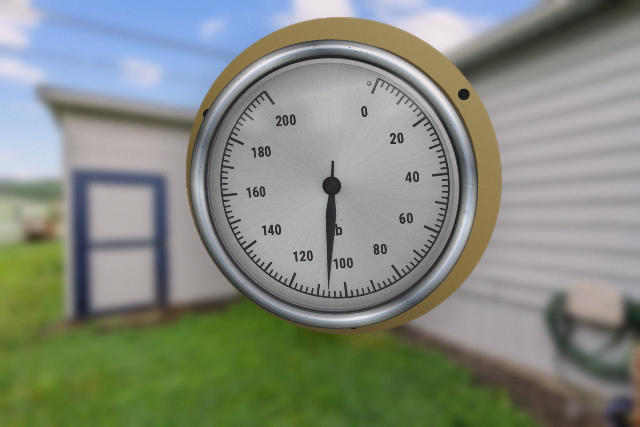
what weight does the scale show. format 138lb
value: 106lb
